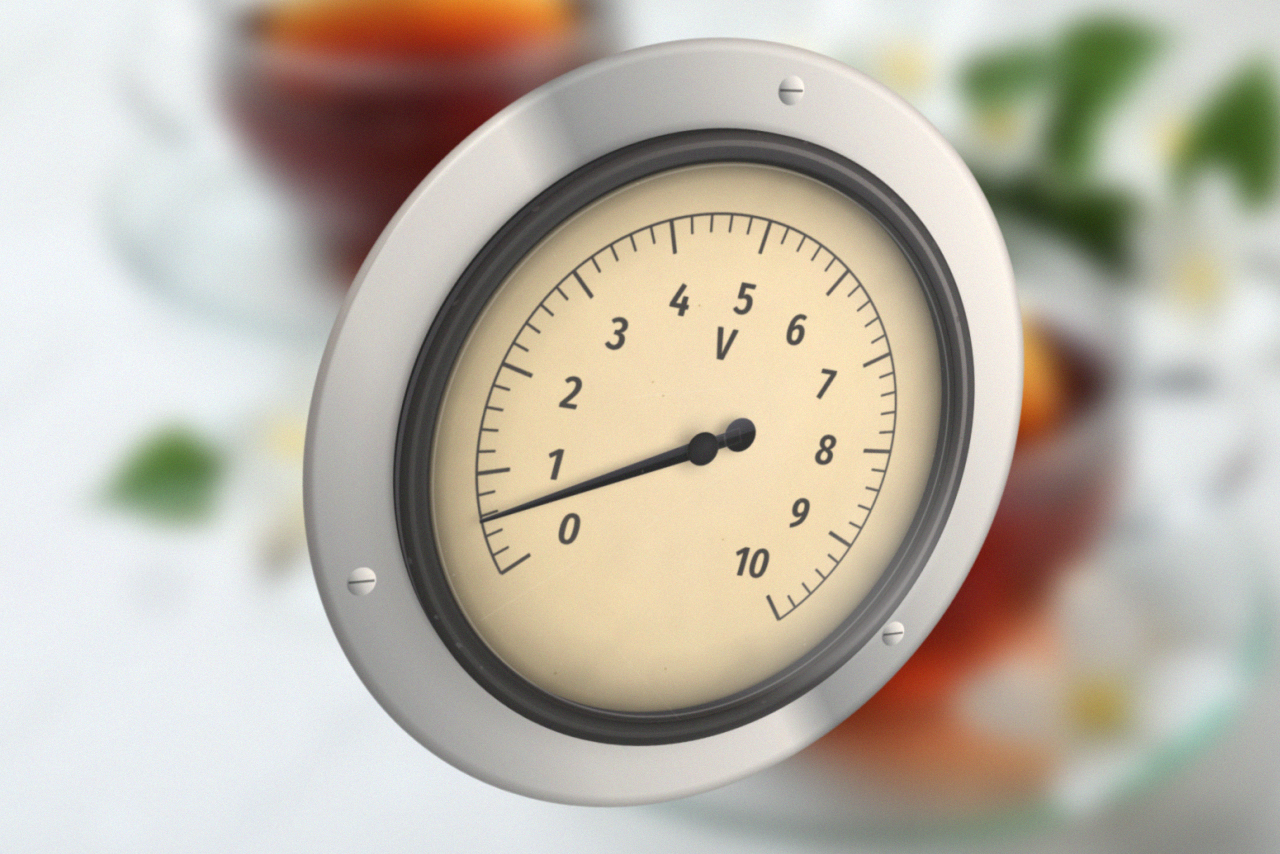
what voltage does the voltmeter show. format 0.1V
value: 0.6V
